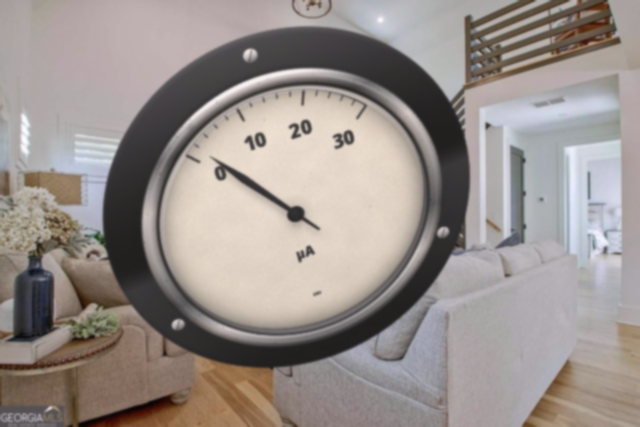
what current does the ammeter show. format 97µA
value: 2µA
